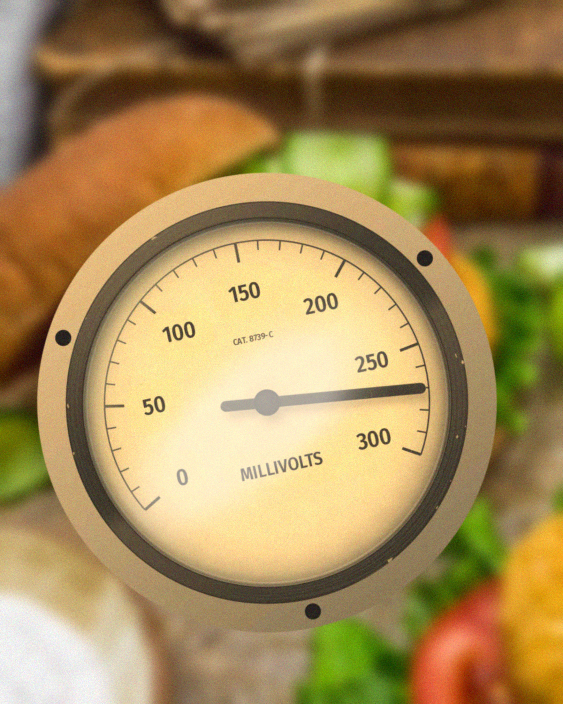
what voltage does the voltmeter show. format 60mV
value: 270mV
